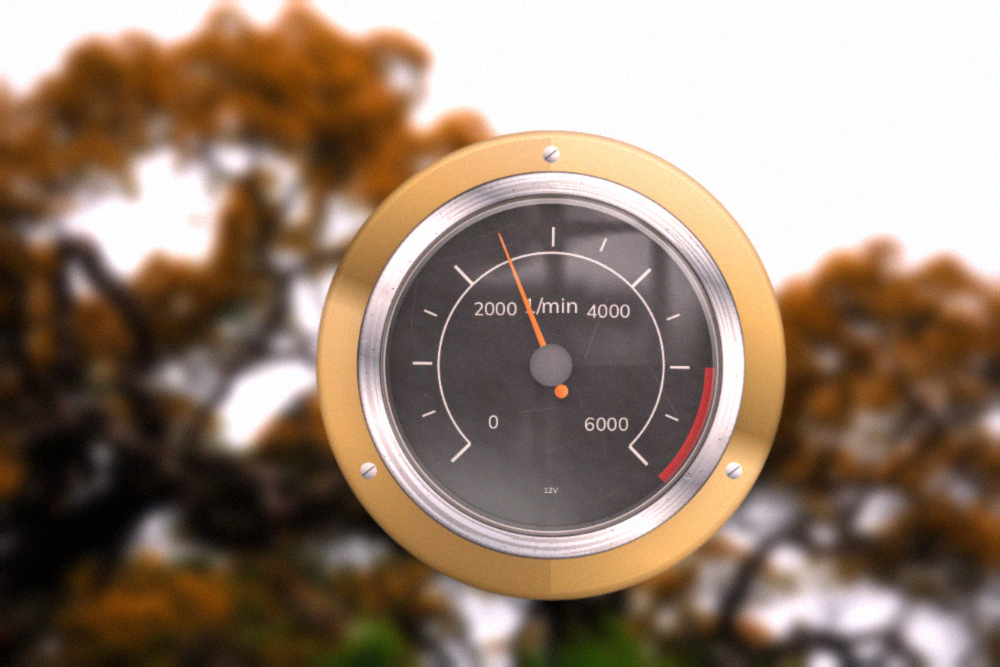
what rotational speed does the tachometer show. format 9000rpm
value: 2500rpm
